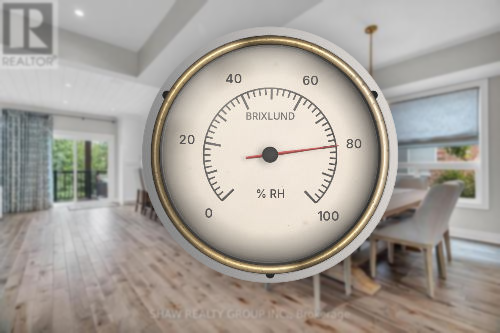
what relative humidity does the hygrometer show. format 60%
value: 80%
